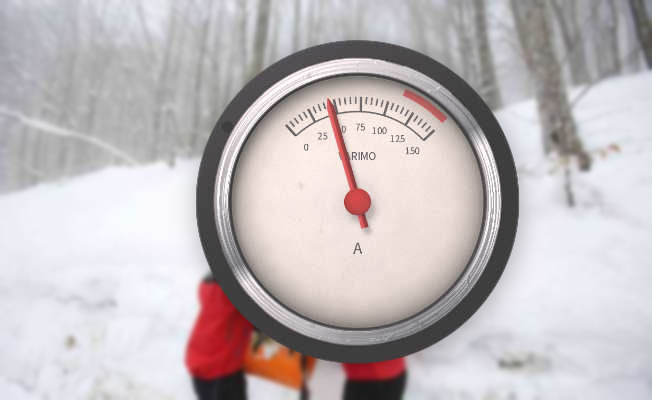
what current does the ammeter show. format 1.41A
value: 45A
